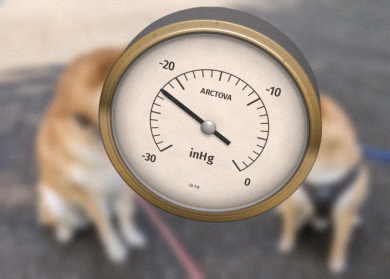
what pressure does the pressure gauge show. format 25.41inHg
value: -22inHg
